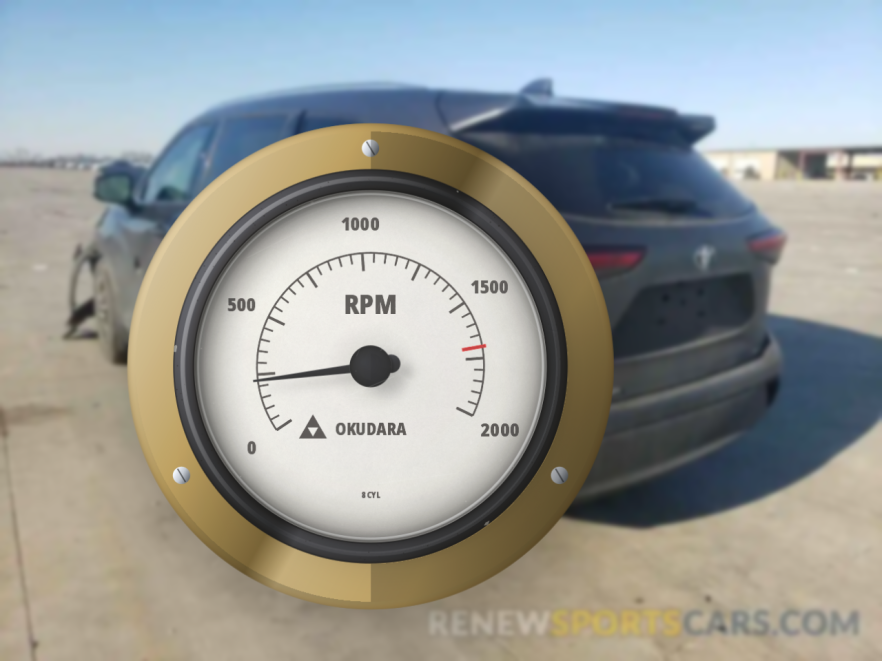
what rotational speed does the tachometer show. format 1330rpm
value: 225rpm
